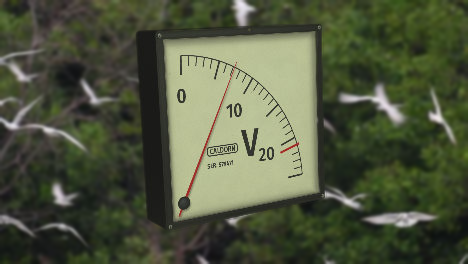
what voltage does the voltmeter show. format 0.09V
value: 7V
